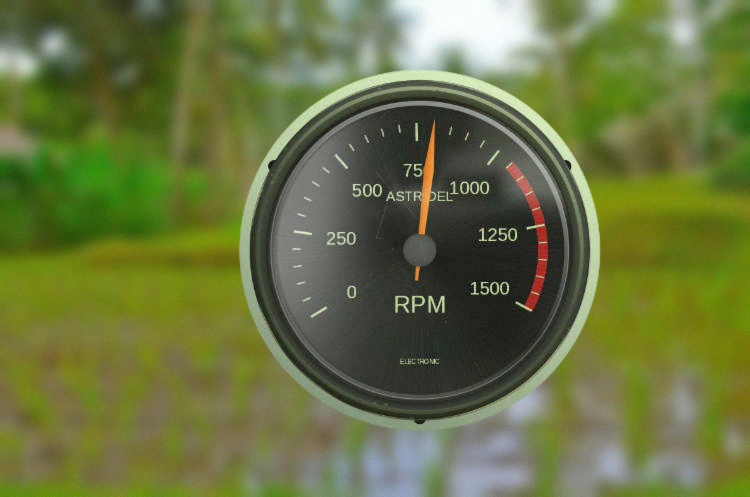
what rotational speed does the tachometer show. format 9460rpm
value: 800rpm
